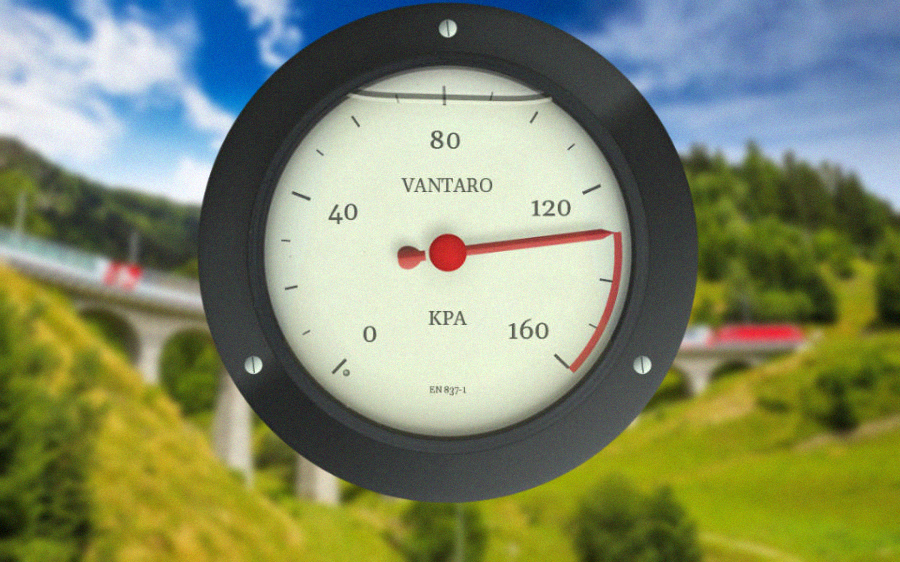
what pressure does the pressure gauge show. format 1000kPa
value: 130kPa
